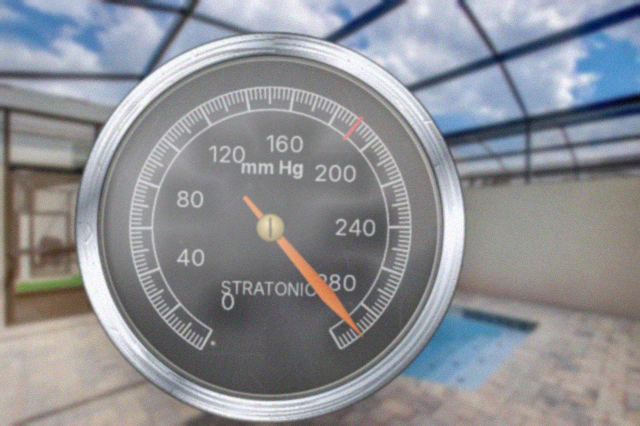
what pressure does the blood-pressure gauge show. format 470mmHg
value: 290mmHg
